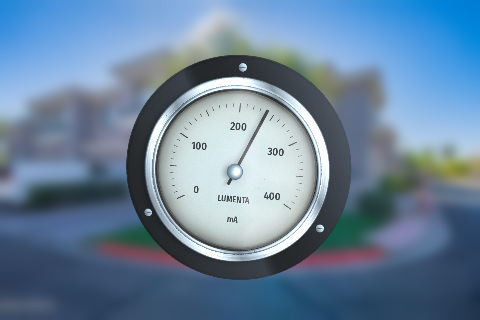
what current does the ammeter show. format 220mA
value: 240mA
